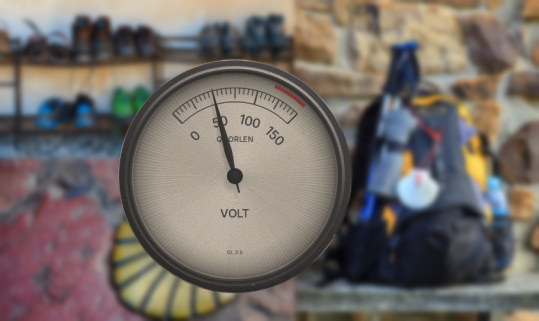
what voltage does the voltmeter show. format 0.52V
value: 50V
